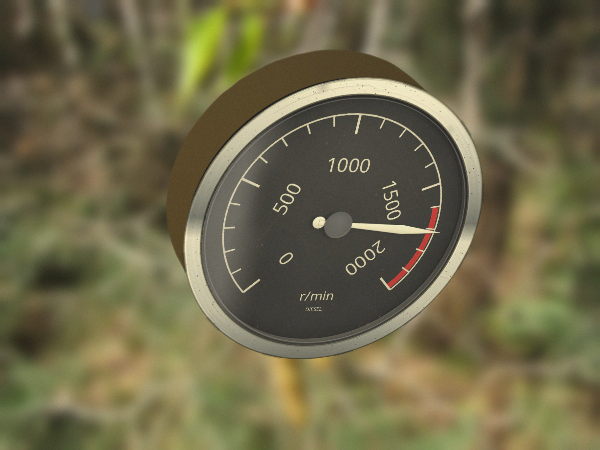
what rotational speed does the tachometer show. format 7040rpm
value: 1700rpm
